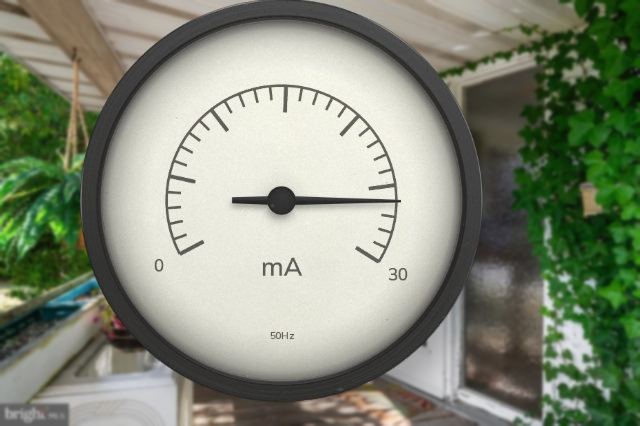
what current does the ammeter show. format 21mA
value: 26mA
